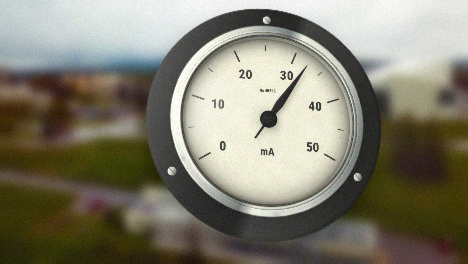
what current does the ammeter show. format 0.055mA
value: 32.5mA
